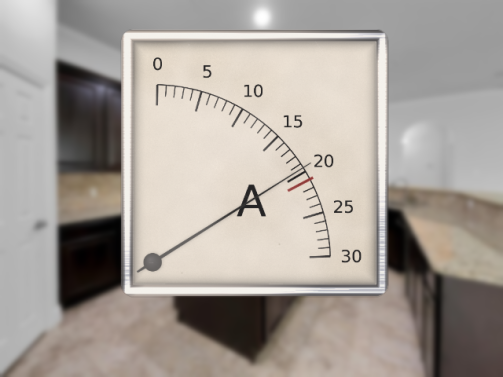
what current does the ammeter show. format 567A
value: 19.5A
